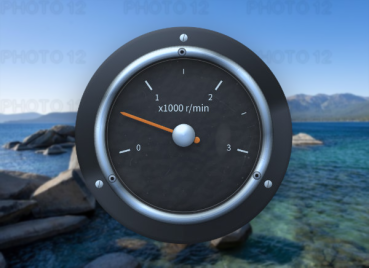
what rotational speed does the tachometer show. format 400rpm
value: 500rpm
